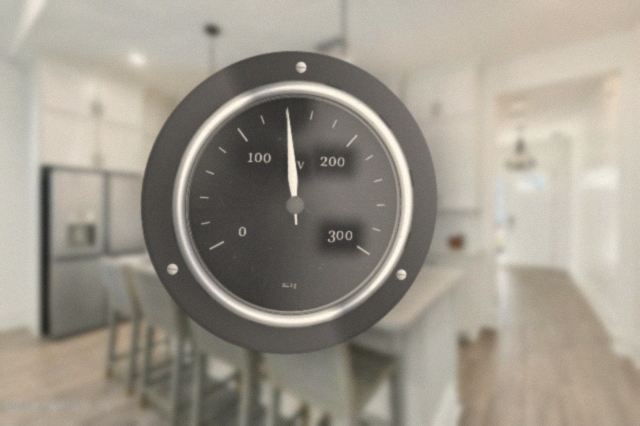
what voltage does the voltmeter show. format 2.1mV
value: 140mV
